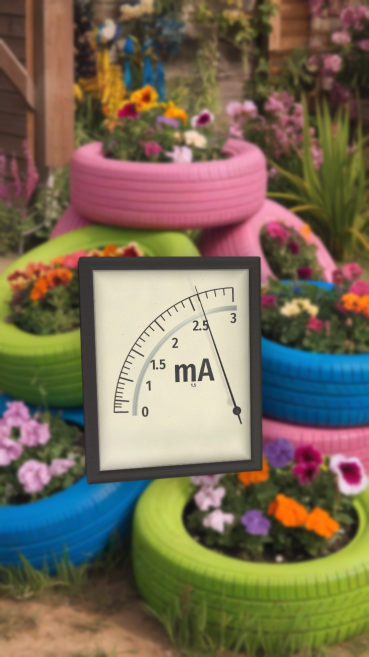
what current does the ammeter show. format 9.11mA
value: 2.6mA
